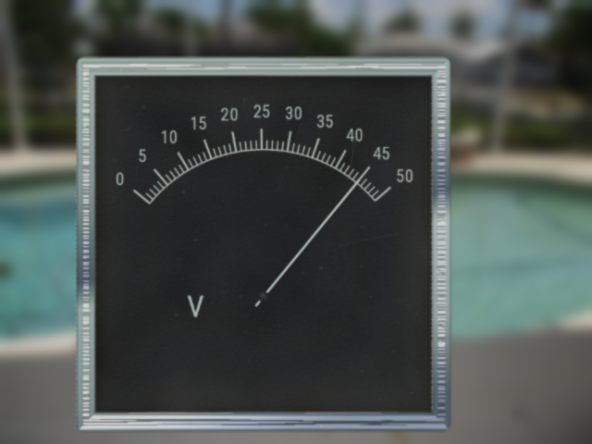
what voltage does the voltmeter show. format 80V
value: 45V
